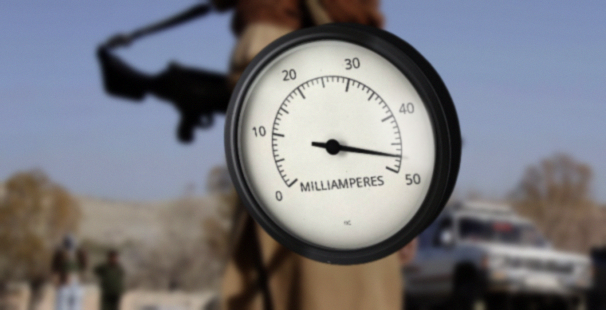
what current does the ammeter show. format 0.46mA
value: 47mA
